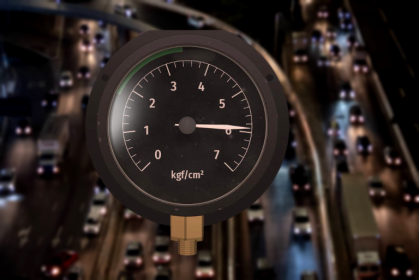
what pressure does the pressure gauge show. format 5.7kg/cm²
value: 5.9kg/cm²
